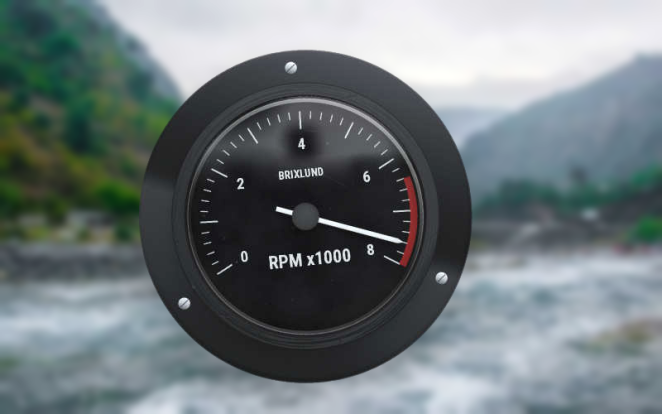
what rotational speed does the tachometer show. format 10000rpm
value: 7600rpm
